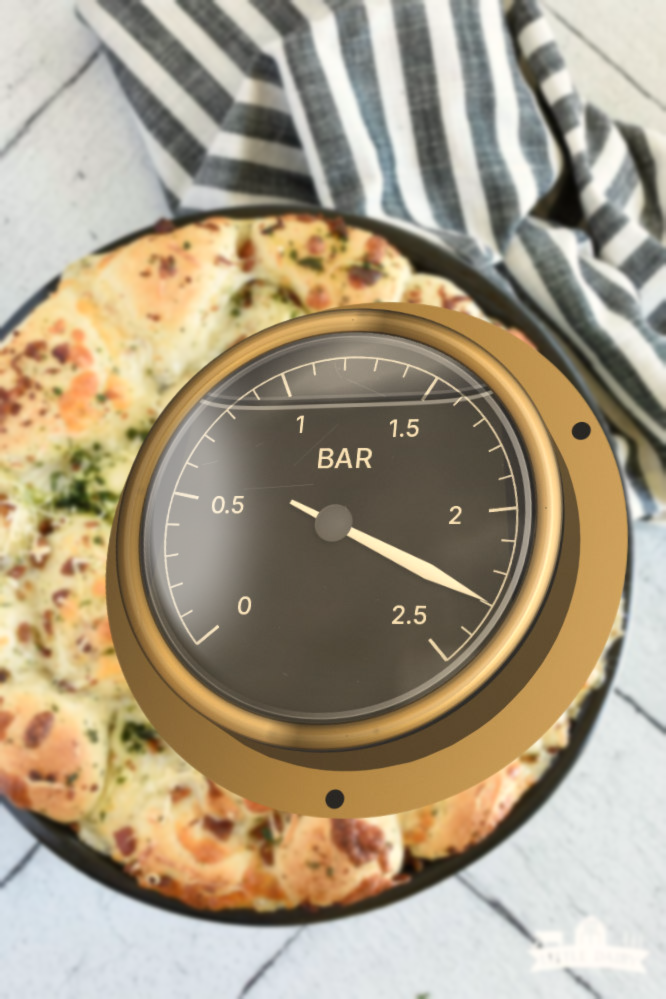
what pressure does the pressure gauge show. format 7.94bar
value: 2.3bar
